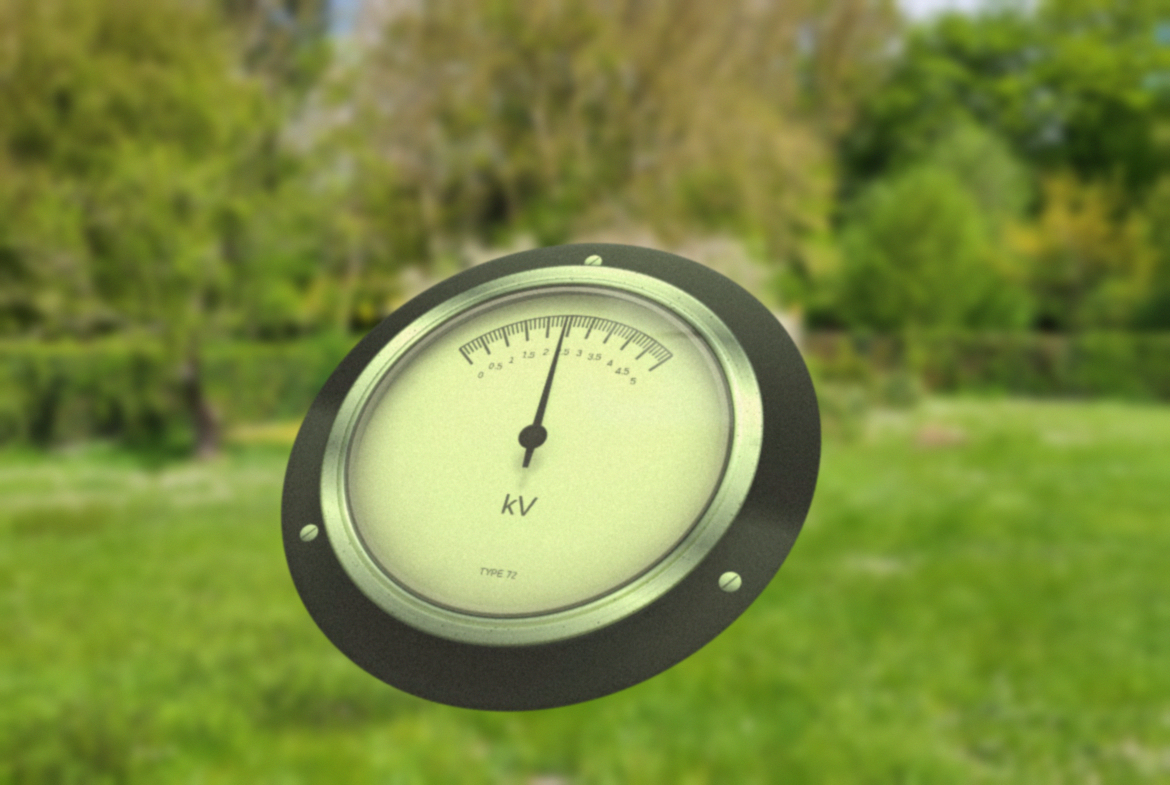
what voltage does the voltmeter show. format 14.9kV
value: 2.5kV
